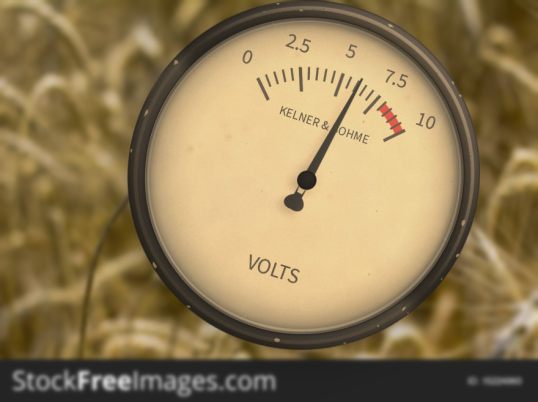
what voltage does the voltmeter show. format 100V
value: 6V
